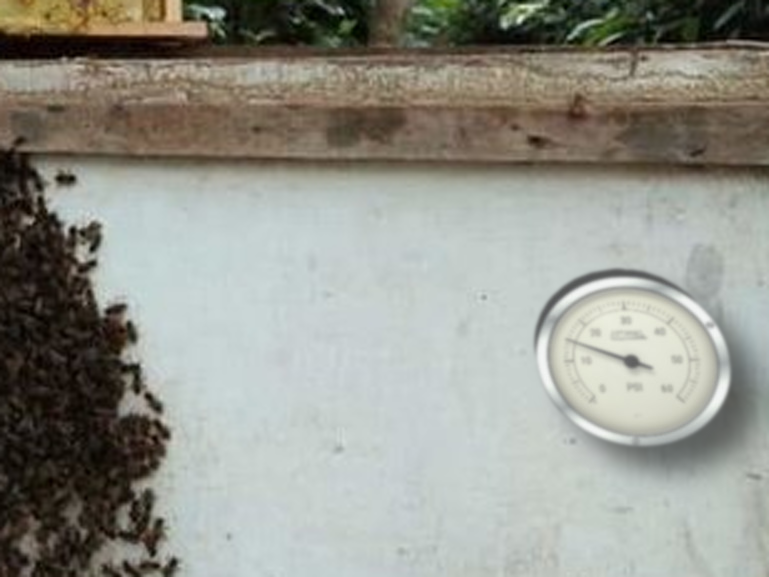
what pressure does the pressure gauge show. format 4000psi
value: 15psi
